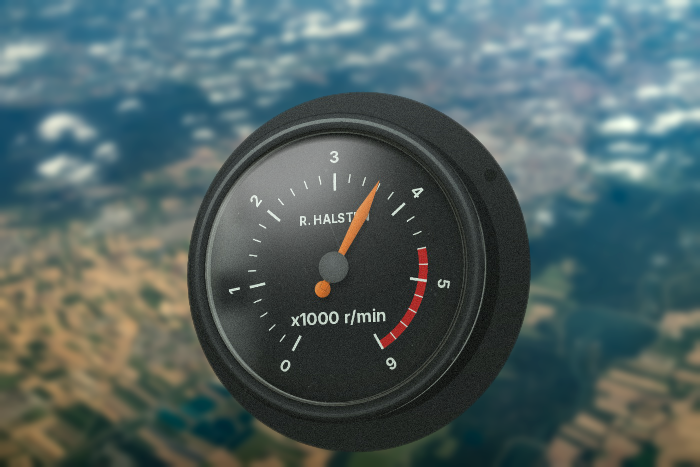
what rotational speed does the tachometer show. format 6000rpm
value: 3600rpm
